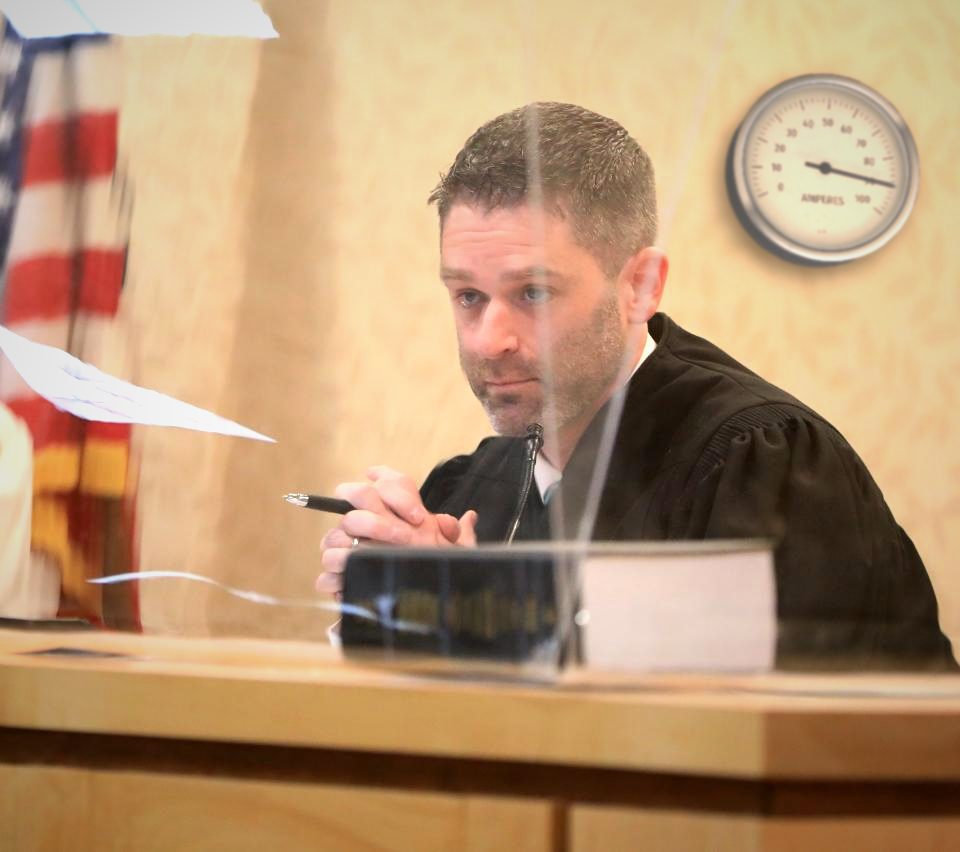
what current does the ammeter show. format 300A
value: 90A
